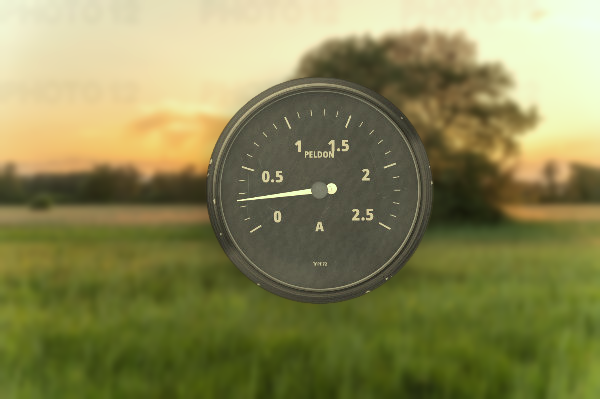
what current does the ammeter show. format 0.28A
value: 0.25A
